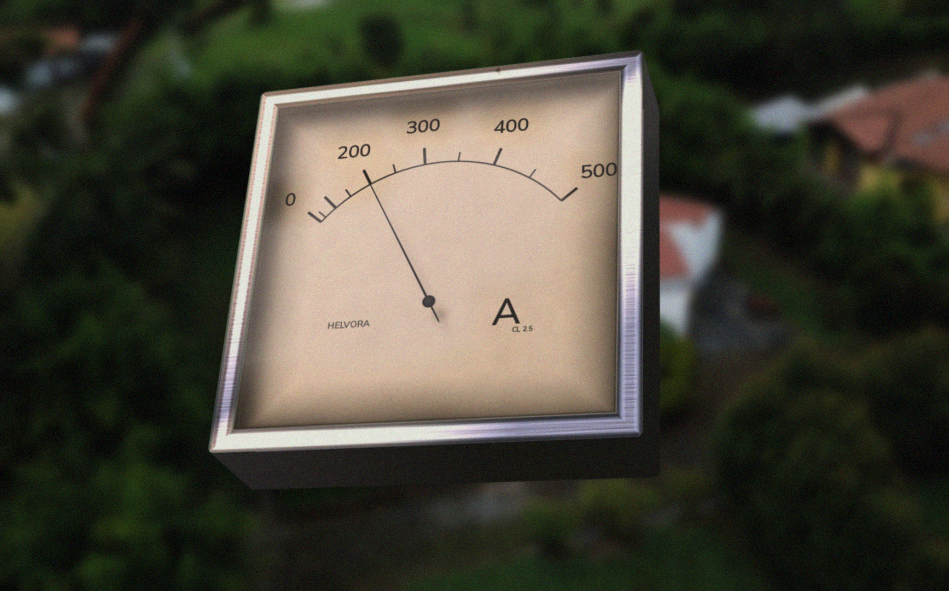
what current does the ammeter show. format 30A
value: 200A
